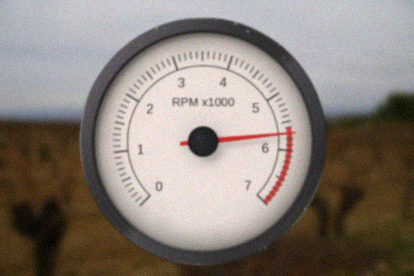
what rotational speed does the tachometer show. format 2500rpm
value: 5700rpm
